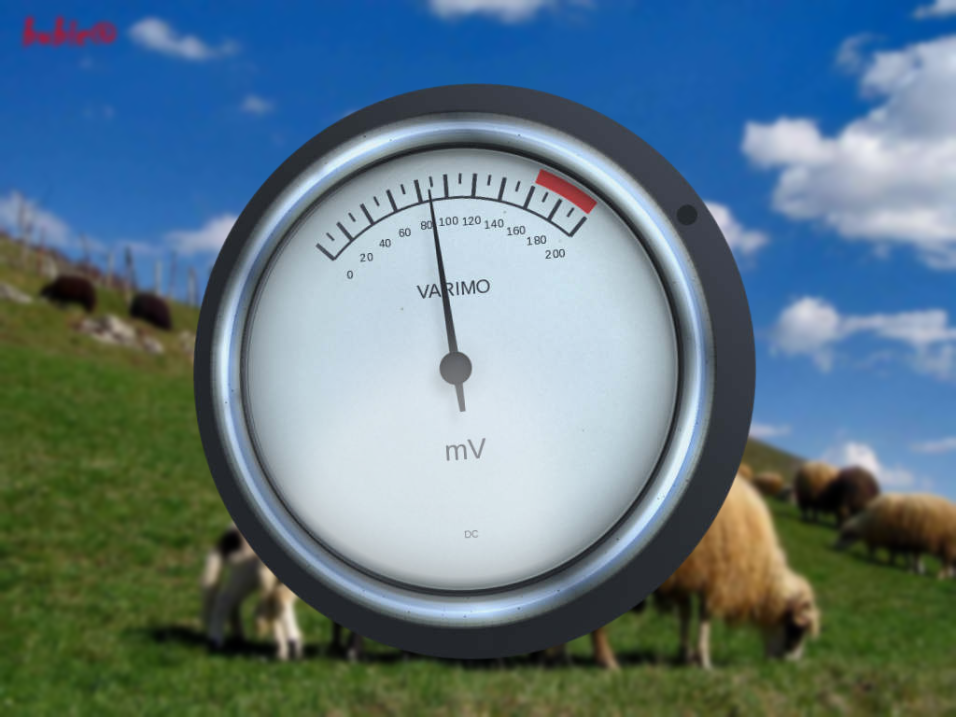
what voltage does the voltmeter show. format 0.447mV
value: 90mV
